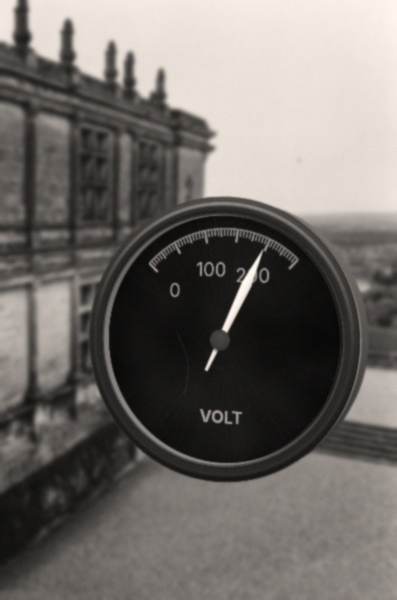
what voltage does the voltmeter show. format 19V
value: 200V
